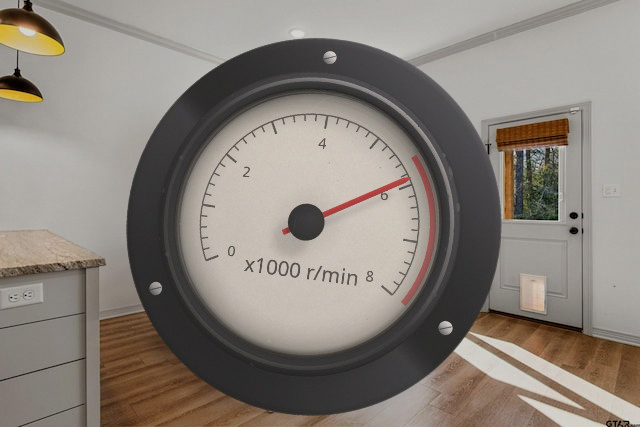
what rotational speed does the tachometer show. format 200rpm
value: 5900rpm
